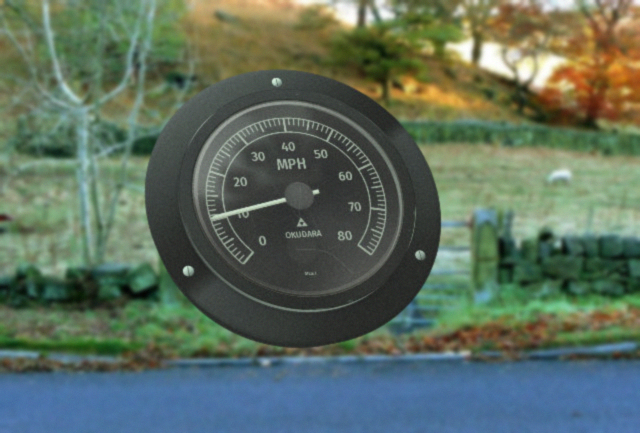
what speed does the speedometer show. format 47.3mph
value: 10mph
